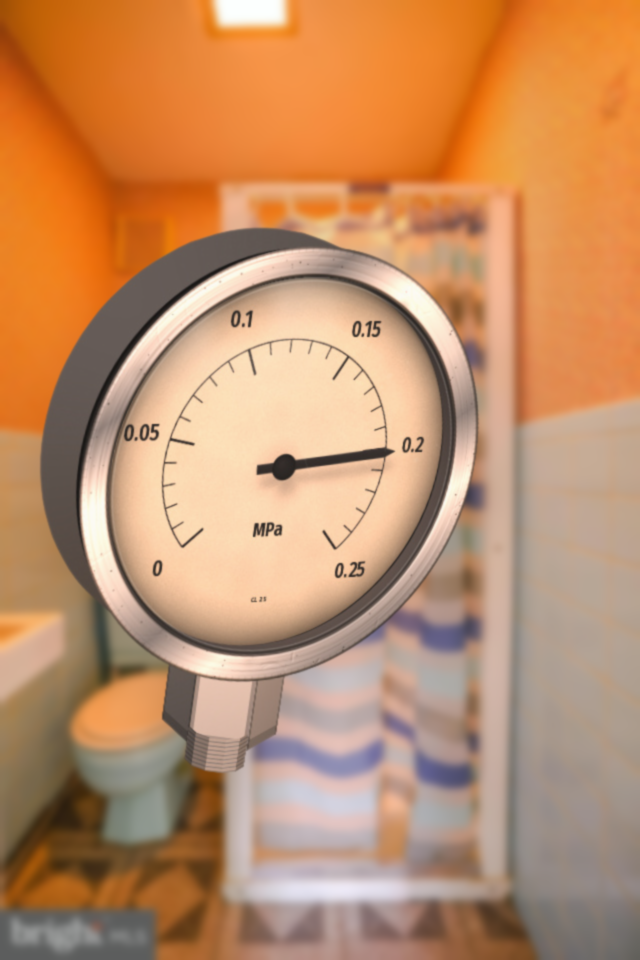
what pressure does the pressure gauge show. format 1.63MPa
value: 0.2MPa
